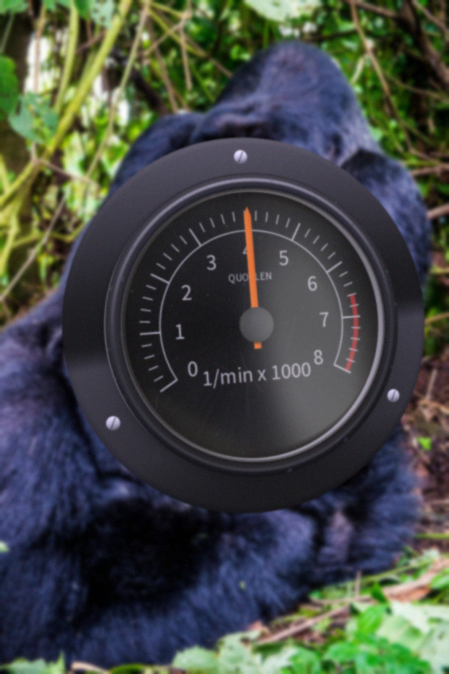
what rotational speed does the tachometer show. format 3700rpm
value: 4000rpm
